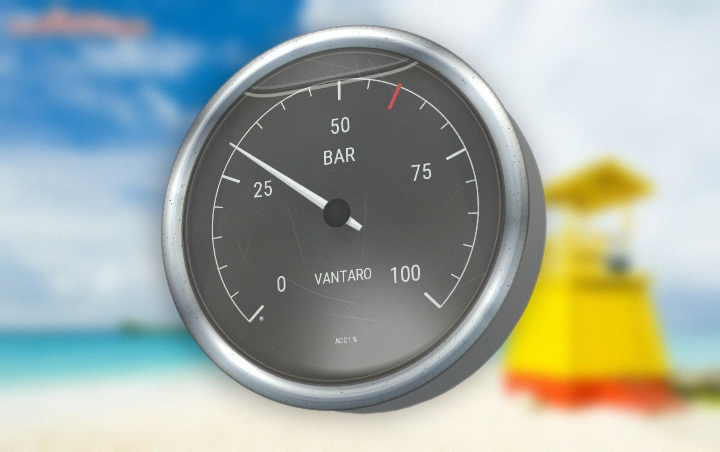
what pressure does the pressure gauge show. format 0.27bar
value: 30bar
